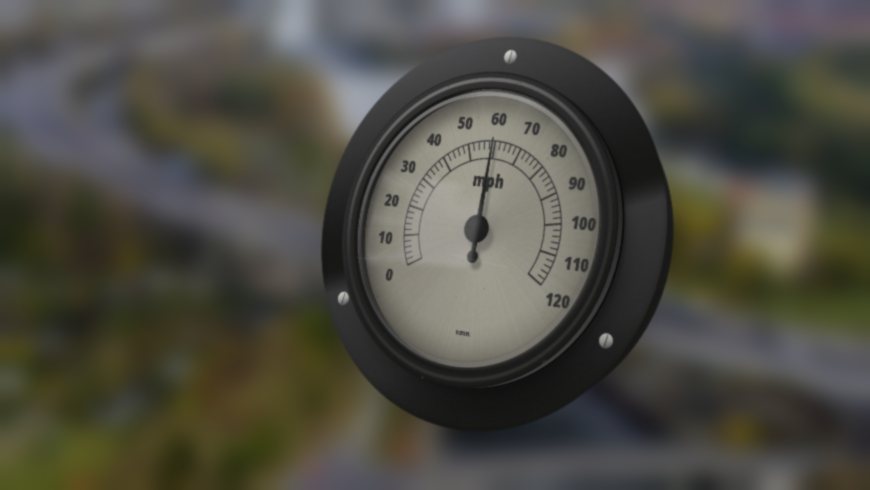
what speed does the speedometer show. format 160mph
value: 60mph
